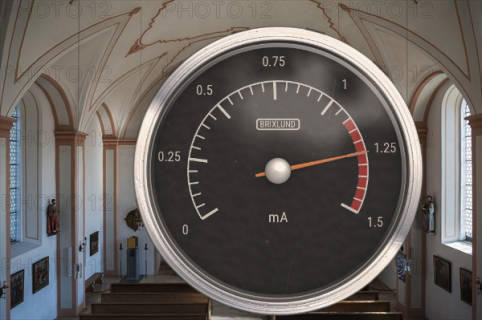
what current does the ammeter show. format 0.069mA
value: 1.25mA
